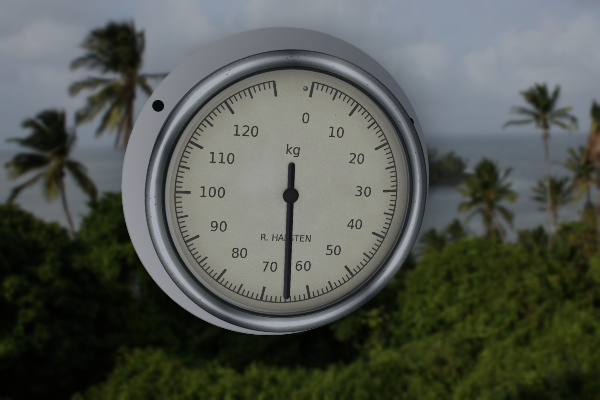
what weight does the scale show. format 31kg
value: 65kg
